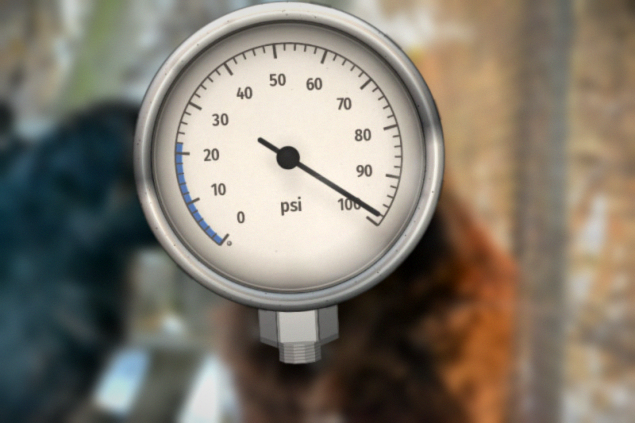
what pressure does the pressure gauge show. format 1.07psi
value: 98psi
